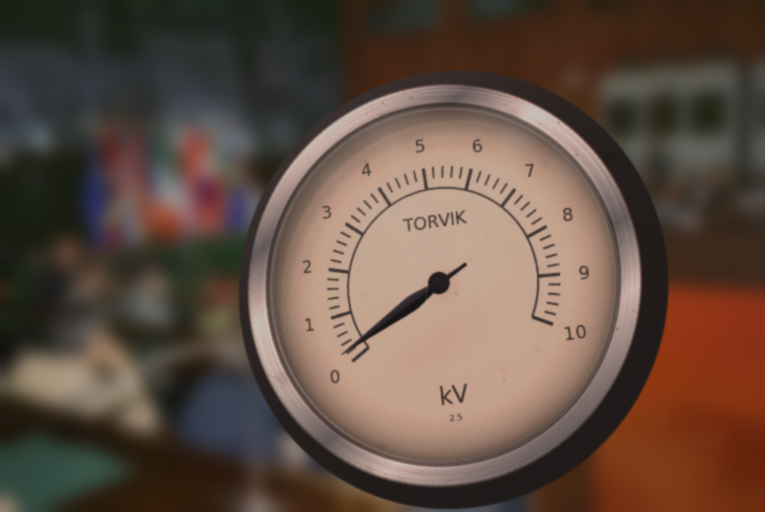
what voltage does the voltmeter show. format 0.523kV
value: 0.2kV
